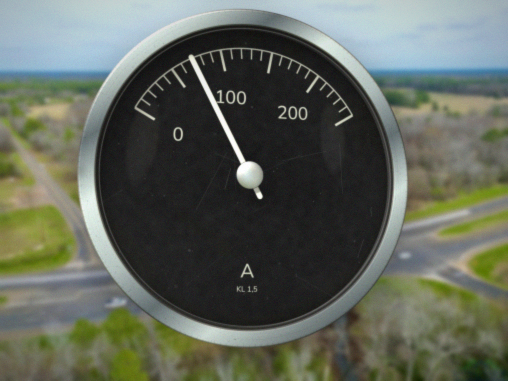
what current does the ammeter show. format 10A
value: 70A
